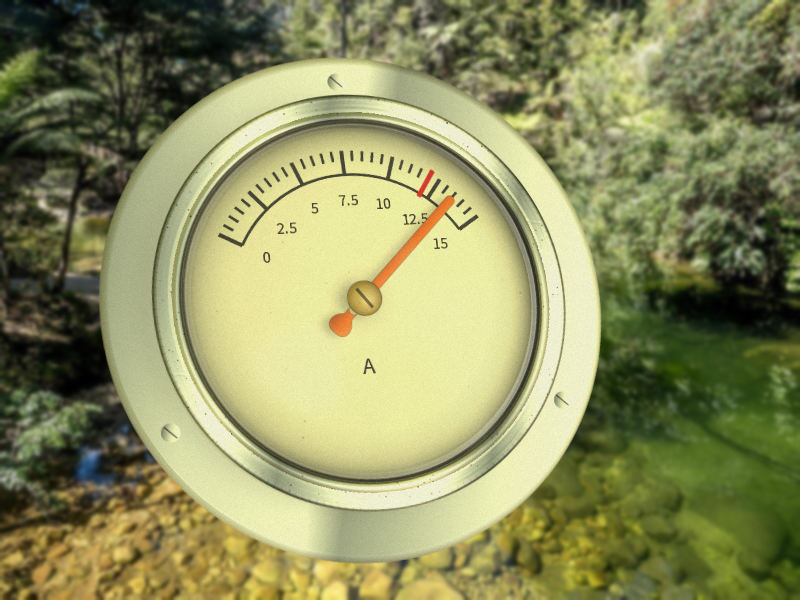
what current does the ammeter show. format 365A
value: 13.5A
